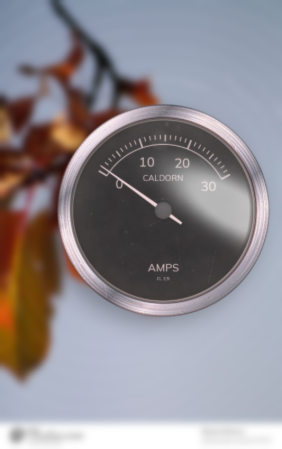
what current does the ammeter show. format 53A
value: 1A
